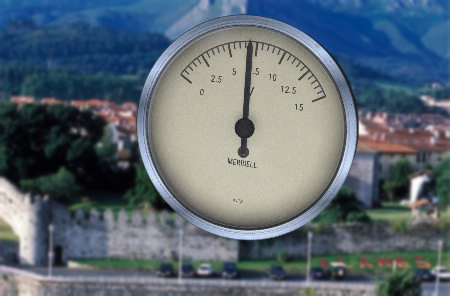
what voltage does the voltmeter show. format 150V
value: 7V
